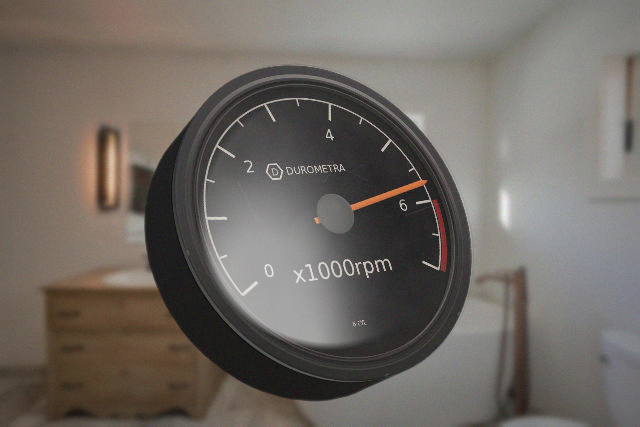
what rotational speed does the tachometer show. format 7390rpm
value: 5750rpm
